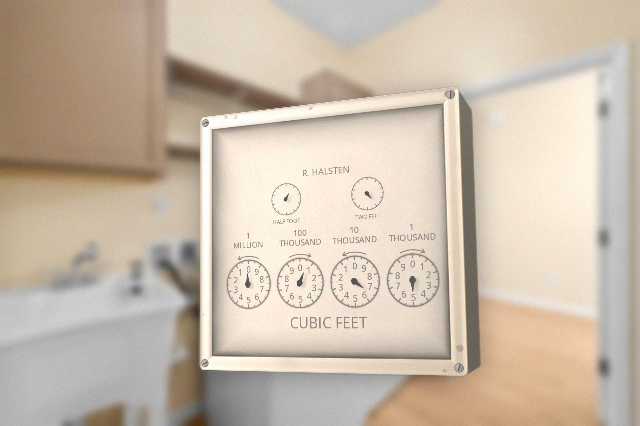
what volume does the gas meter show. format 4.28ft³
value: 6500ft³
